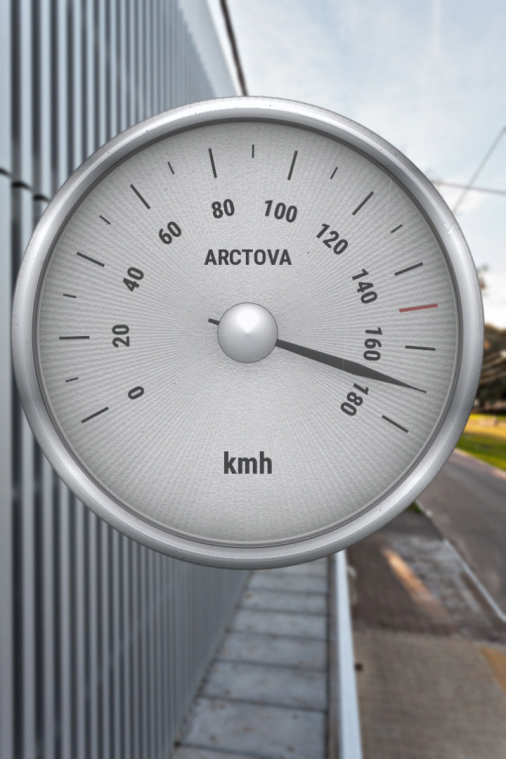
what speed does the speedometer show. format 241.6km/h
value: 170km/h
